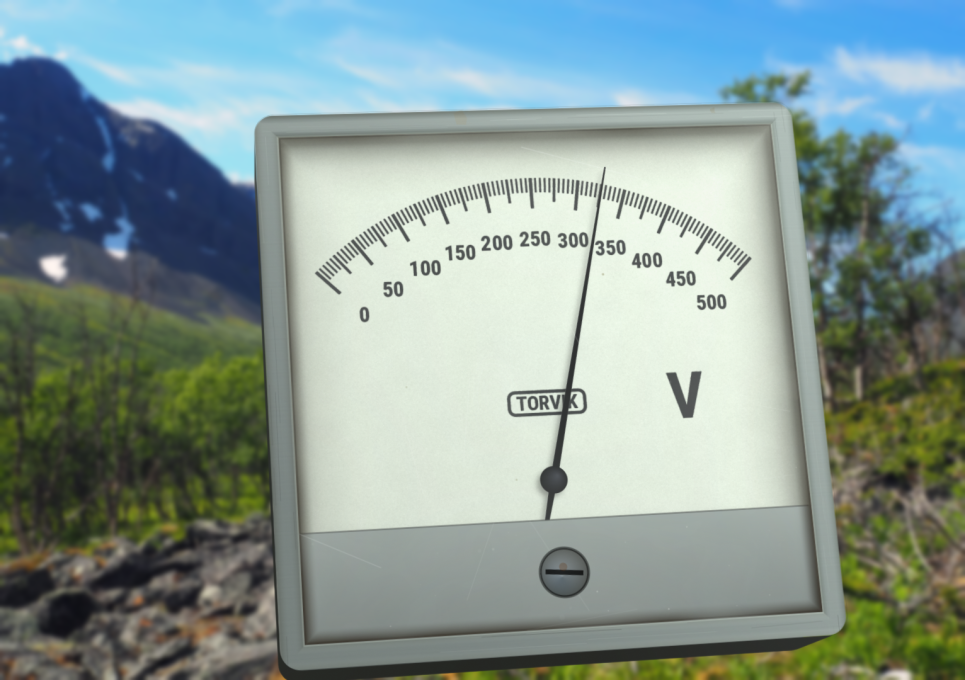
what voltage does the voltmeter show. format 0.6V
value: 325V
